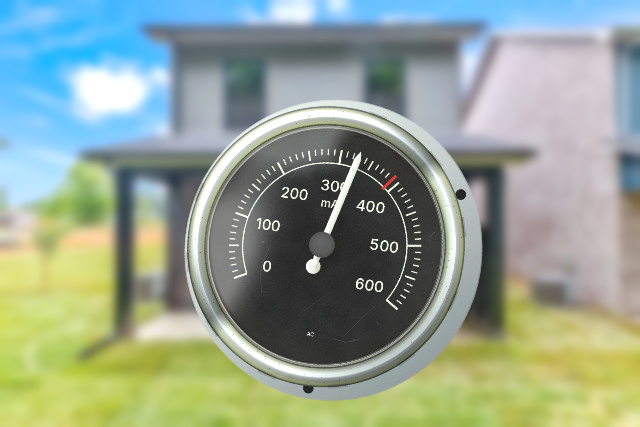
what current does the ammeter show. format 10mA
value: 330mA
